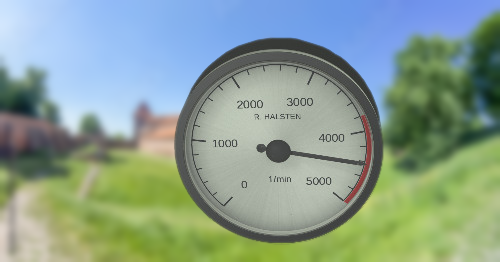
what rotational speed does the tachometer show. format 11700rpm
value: 4400rpm
